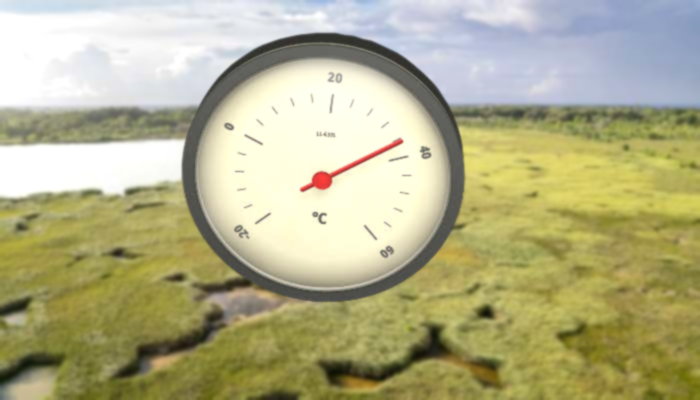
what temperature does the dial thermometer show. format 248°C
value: 36°C
